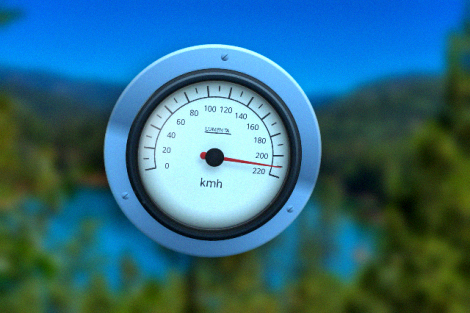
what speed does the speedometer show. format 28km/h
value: 210km/h
